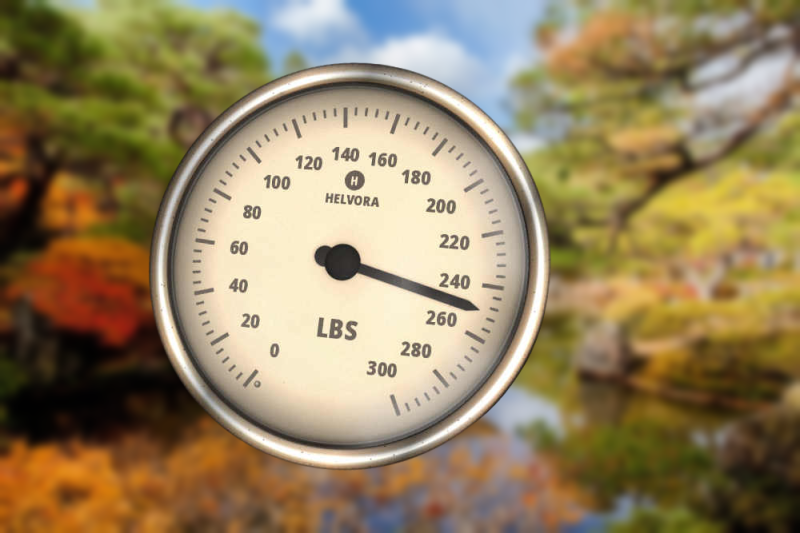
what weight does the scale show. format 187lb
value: 250lb
